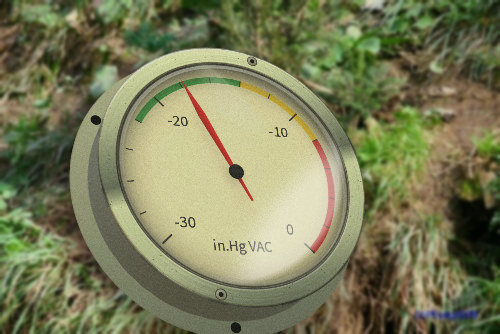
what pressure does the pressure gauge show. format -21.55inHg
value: -18inHg
